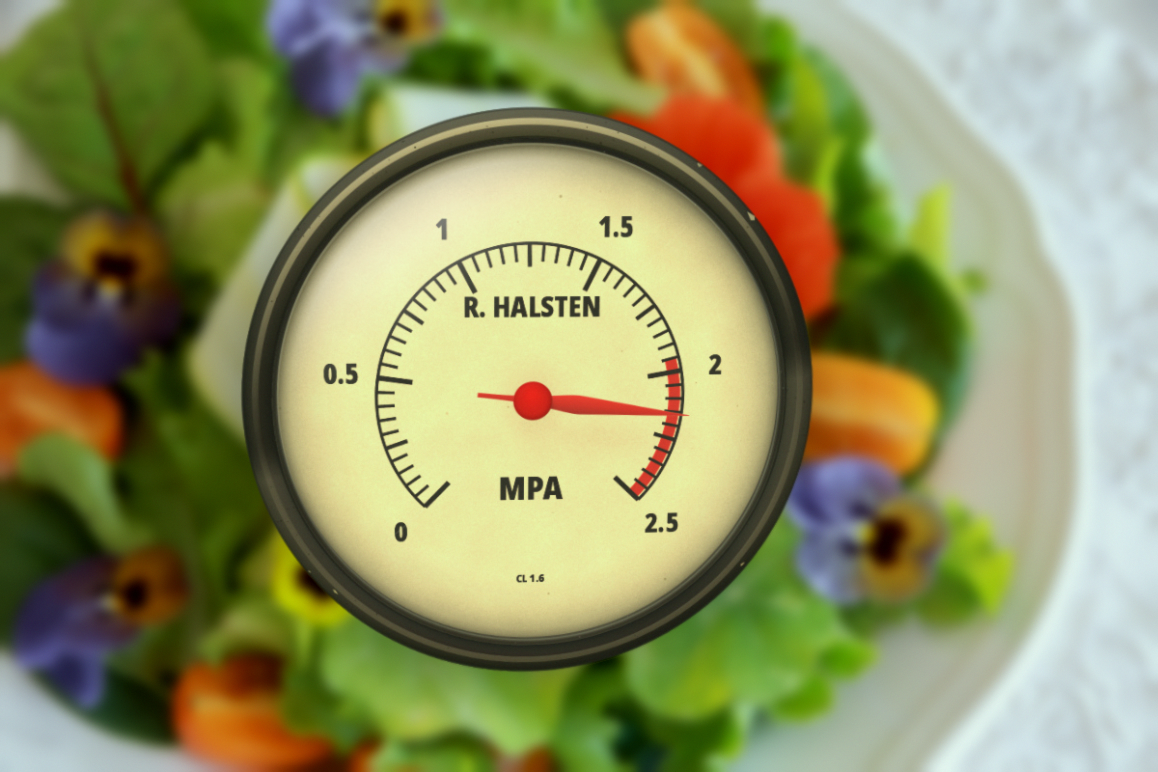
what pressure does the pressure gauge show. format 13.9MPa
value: 2.15MPa
